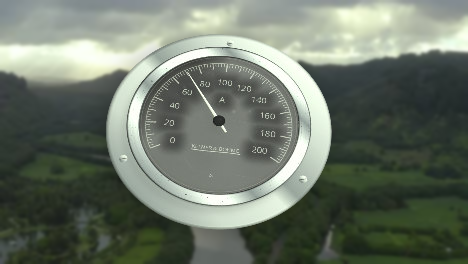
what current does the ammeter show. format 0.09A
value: 70A
